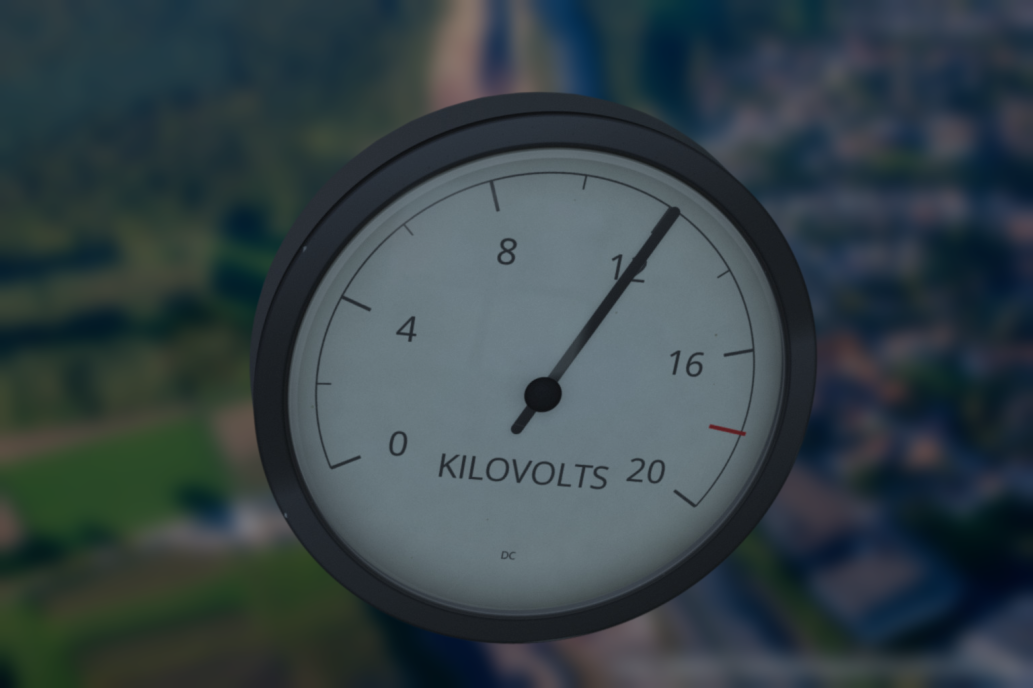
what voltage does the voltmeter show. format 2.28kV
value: 12kV
